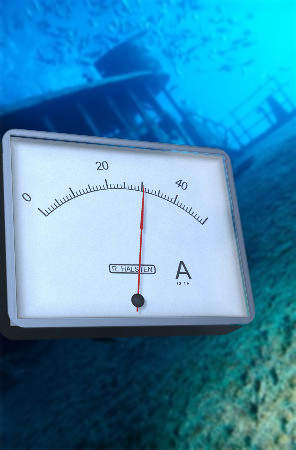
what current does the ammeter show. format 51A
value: 30A
